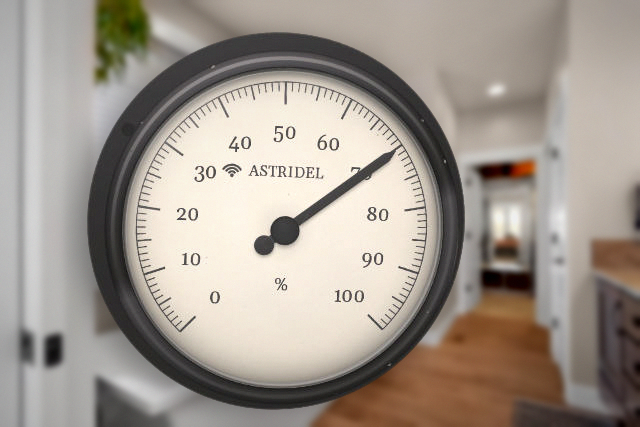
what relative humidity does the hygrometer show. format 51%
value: 70%
